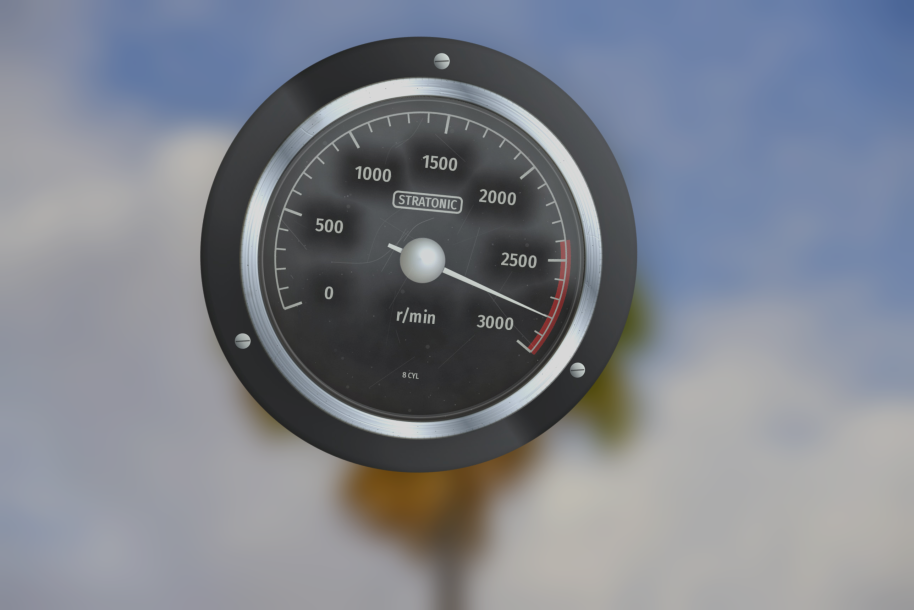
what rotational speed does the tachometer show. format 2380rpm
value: 2800rpm
